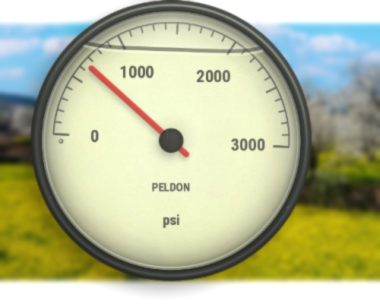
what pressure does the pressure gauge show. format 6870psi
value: 650psi
